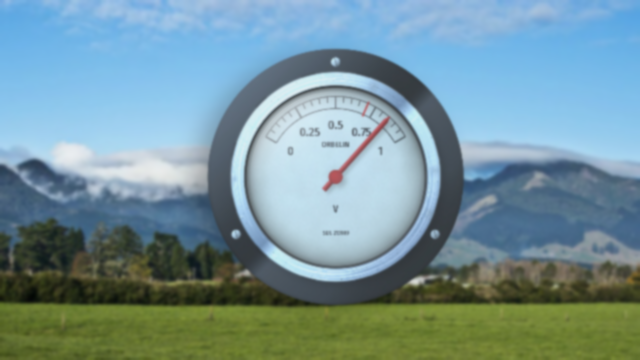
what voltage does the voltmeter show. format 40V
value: 0.85V
